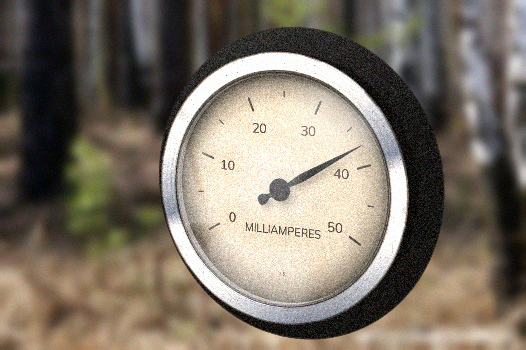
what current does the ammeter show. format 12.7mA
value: 37.5mA
